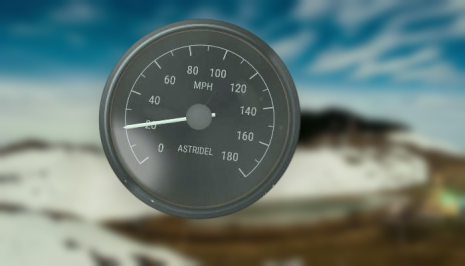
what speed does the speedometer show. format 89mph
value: 20mph
